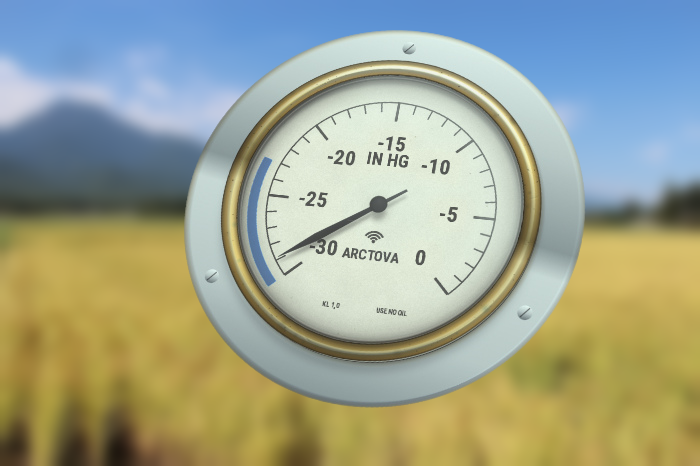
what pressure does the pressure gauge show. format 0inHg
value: -29inHg
